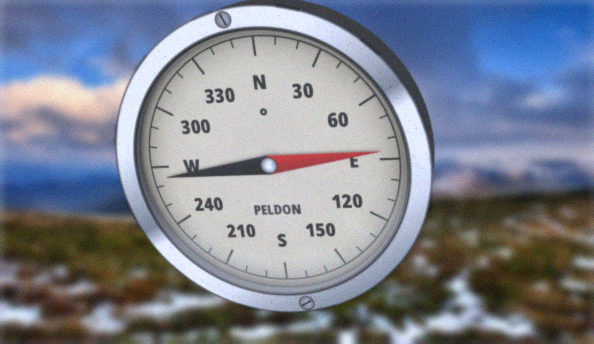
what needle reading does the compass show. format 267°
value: 85°
